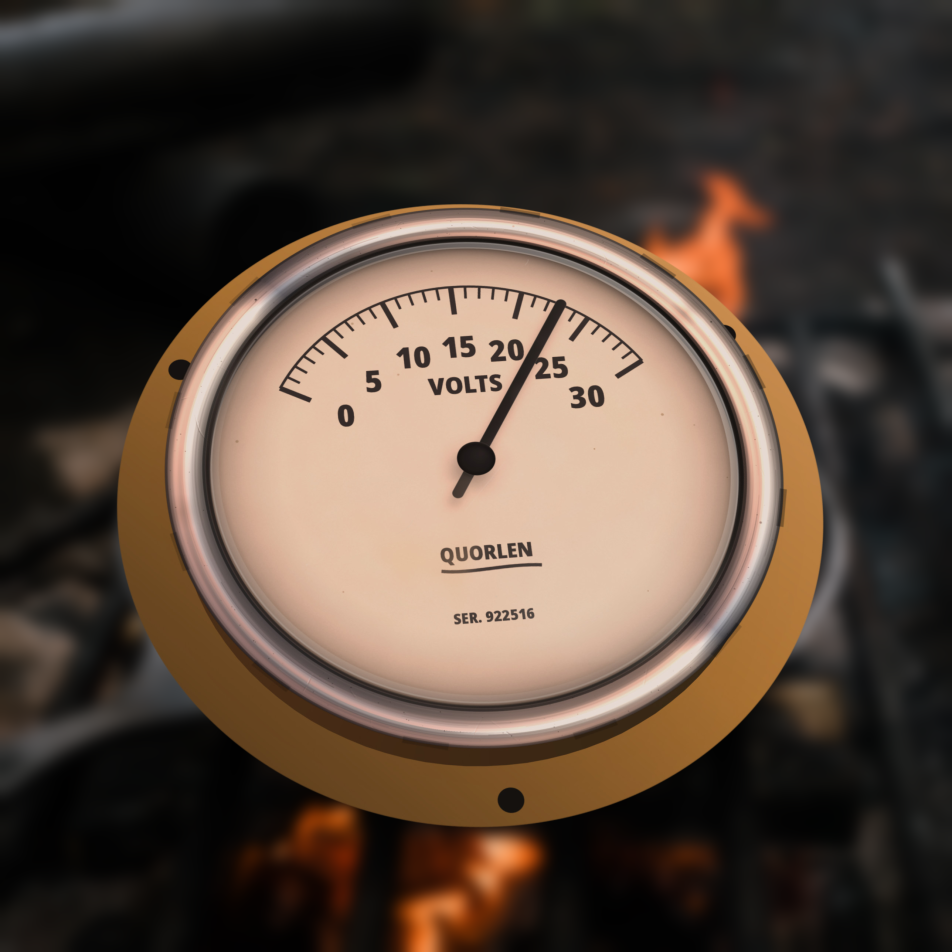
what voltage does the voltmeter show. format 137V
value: 23V
